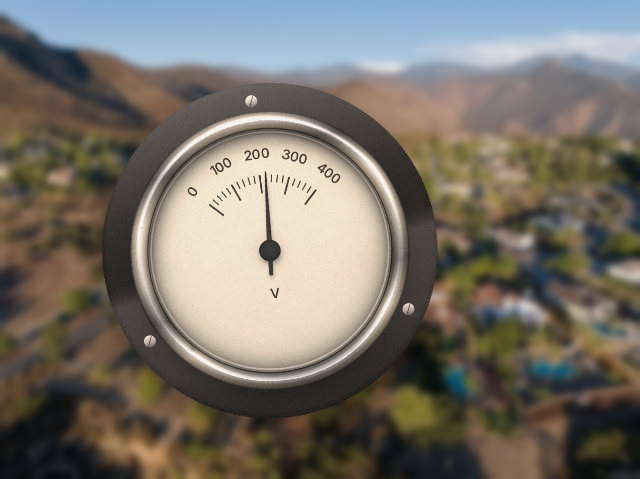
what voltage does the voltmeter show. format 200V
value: 220V
